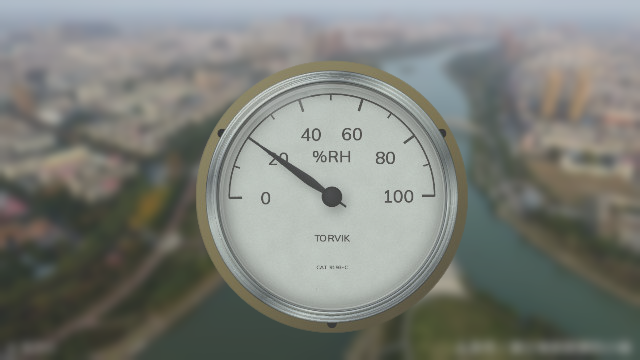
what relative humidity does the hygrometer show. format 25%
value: 20%
